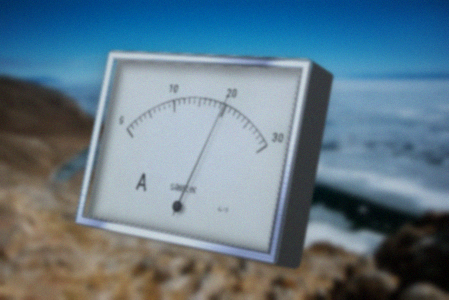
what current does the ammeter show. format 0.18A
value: 20A
